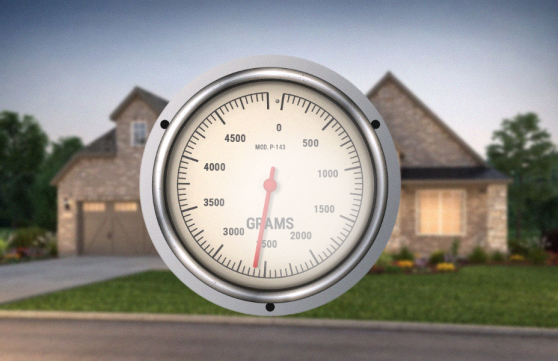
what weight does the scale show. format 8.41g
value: 2600g
